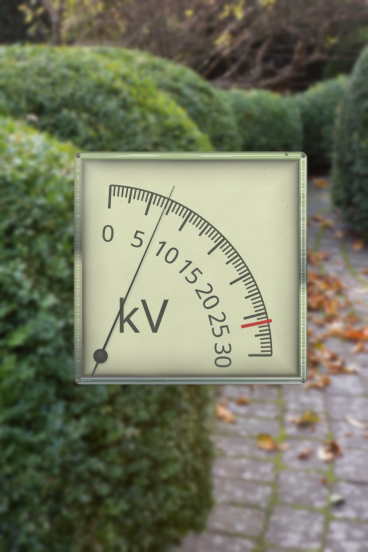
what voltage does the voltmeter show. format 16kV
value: 7kV
